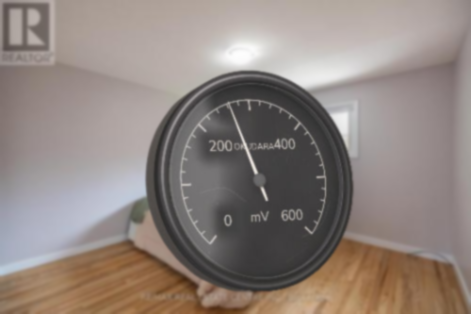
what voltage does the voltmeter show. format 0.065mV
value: 260mV
